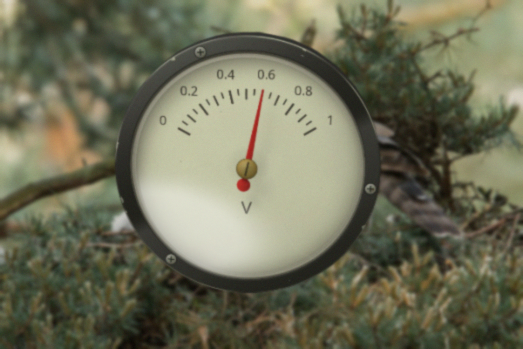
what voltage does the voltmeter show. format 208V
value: 0.6V
